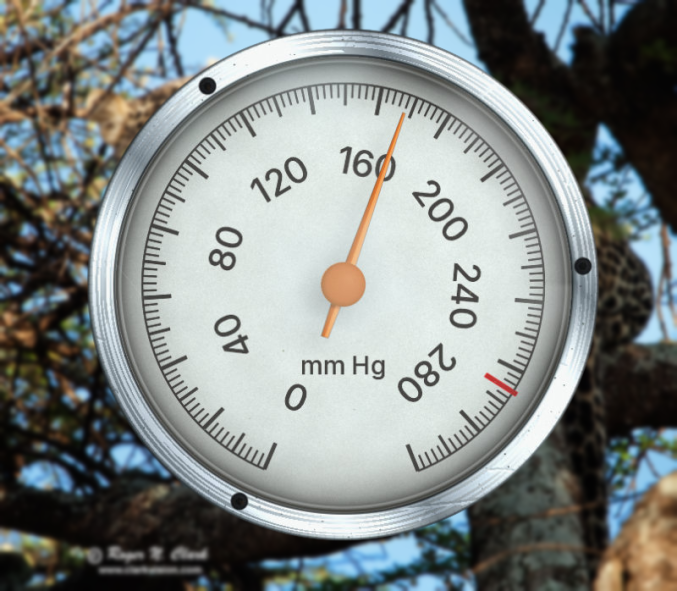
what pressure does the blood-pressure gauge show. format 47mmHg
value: 168mmHg
